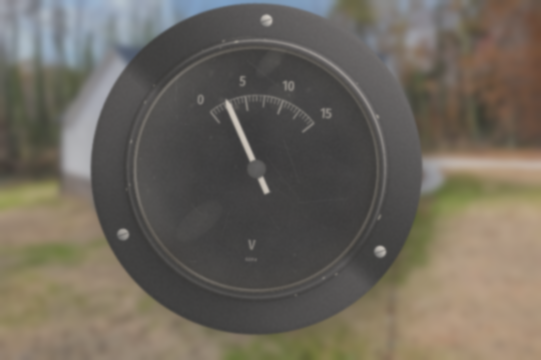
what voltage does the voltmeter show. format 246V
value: 2.5V
